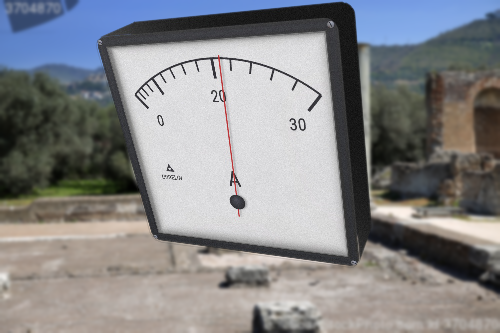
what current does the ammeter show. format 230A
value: 21A
